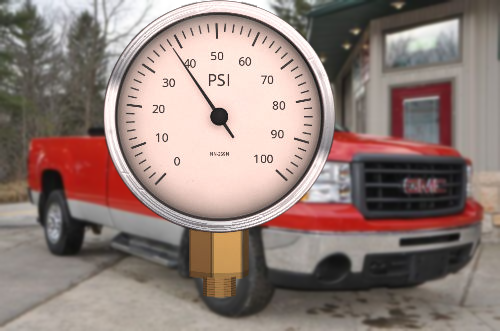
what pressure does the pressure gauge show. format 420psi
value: 38psi
